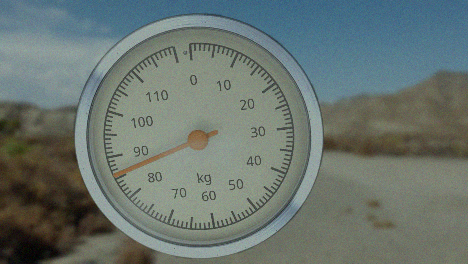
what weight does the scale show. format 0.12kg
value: 86kg
